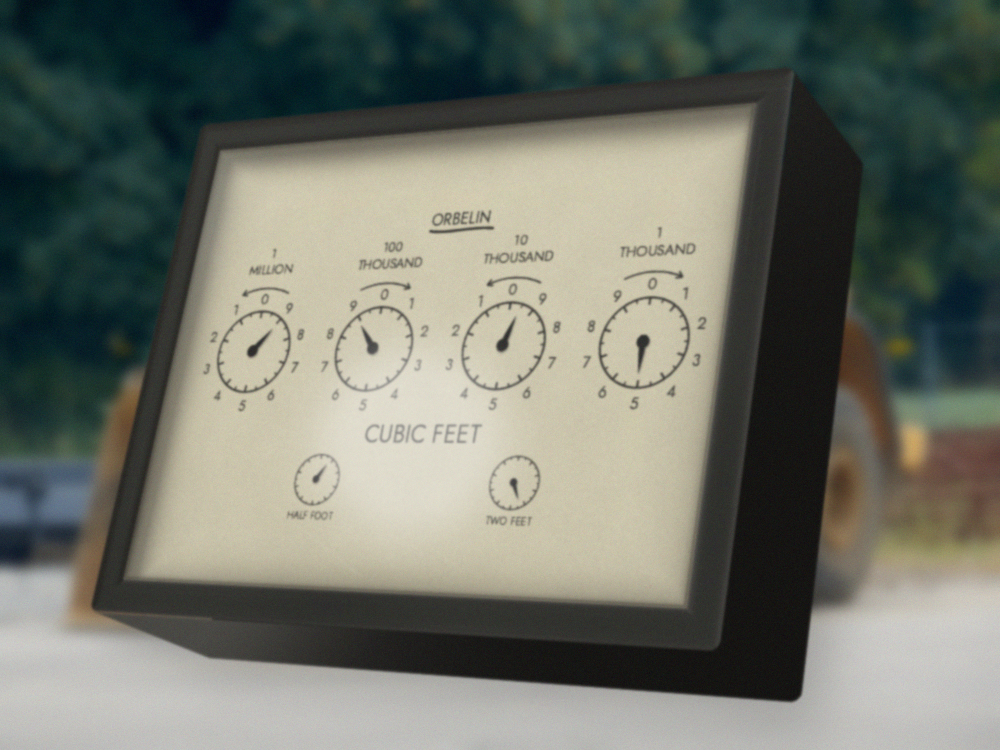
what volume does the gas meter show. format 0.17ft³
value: 889500ft³
